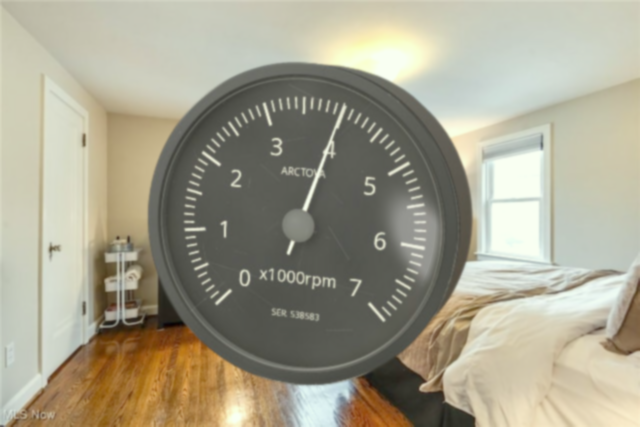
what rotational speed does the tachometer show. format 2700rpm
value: 4000rpm
